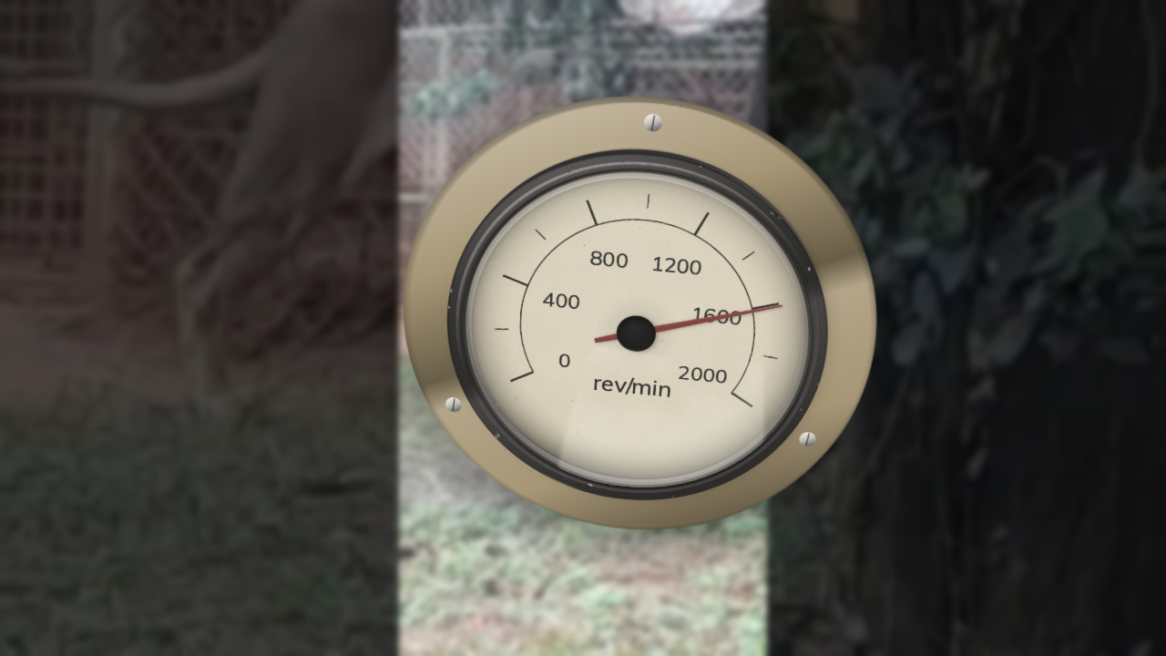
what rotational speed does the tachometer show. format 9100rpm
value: 1600rpm
